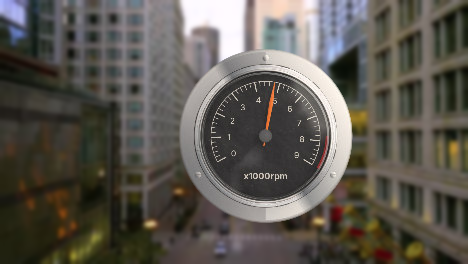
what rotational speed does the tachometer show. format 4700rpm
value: 4800rpm
